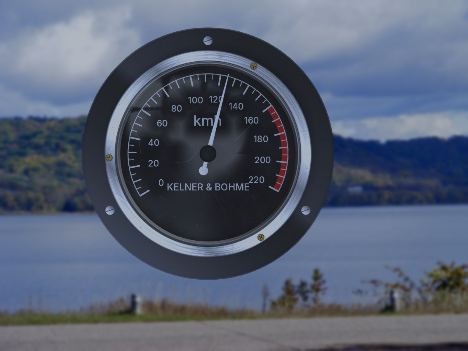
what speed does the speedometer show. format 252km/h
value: 125km/h
